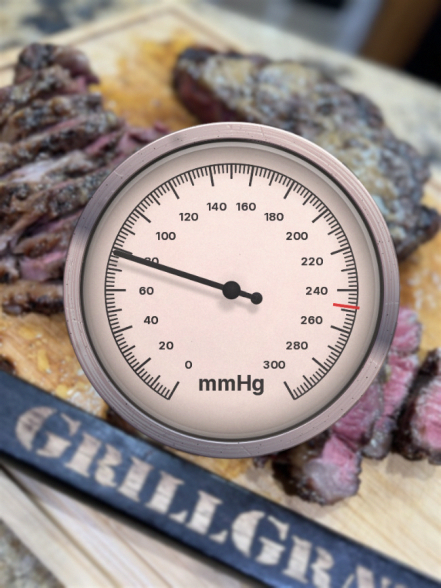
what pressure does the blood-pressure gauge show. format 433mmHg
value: 78mmHg
